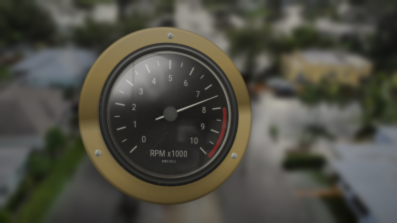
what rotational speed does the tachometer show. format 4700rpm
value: 7500rpm
